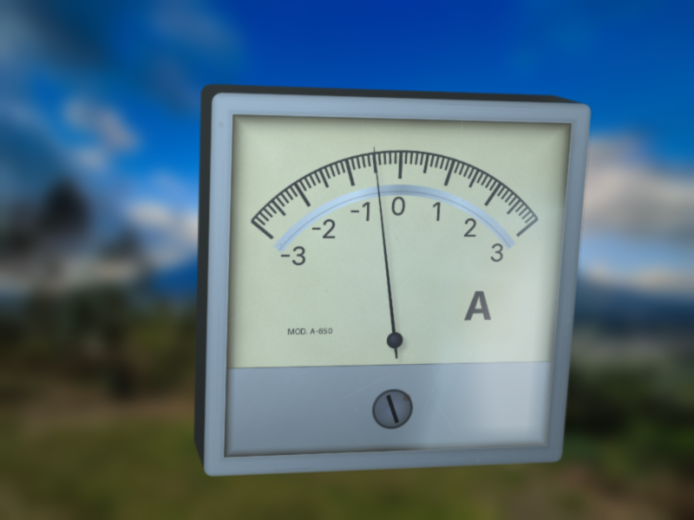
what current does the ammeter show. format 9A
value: -0.5A
